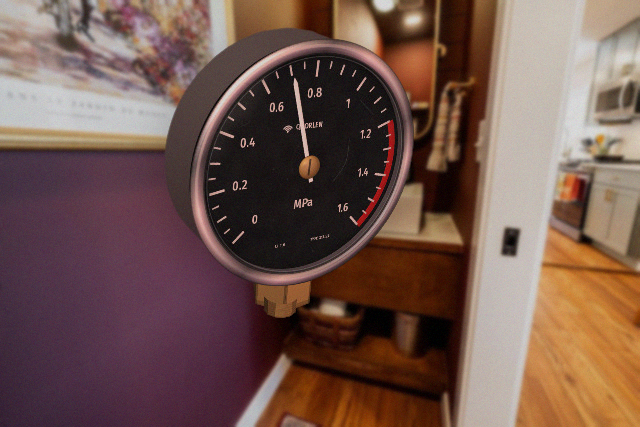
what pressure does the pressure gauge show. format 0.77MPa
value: 0.7MPa
